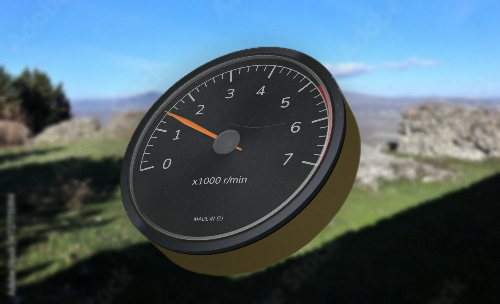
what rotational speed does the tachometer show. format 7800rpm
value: 1400rpm
